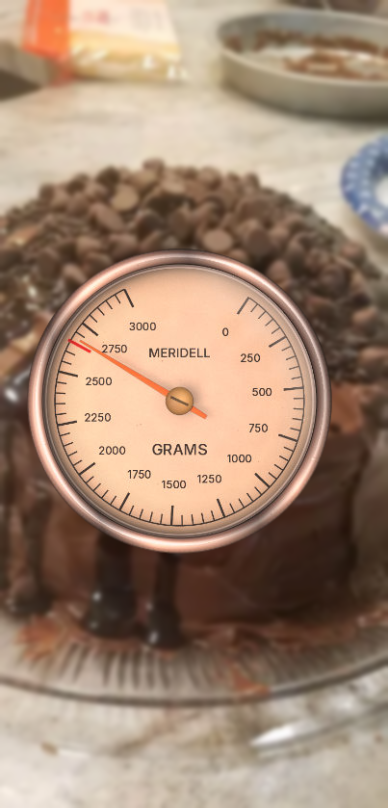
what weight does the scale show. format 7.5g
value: 2675g
